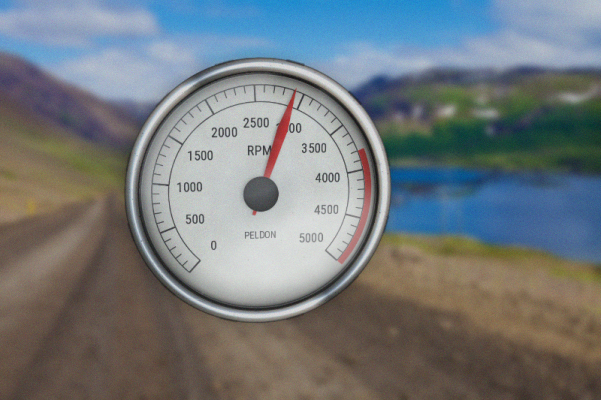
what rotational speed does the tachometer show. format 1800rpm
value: 2900rpm
